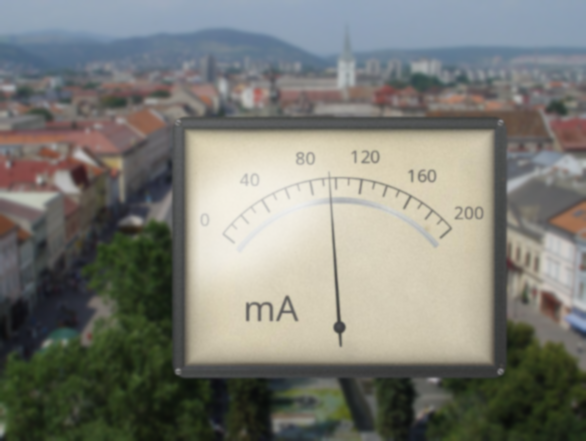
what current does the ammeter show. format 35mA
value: 95mA
